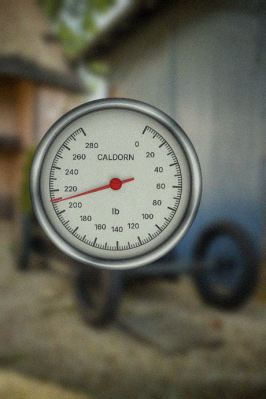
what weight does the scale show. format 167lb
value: 210lb
